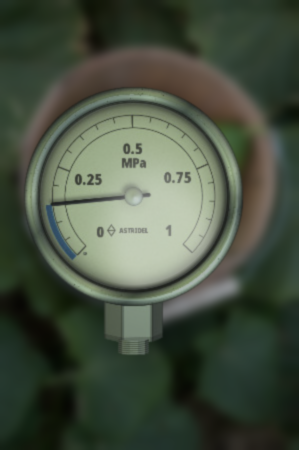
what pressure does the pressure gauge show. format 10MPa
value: 0.15MPa
